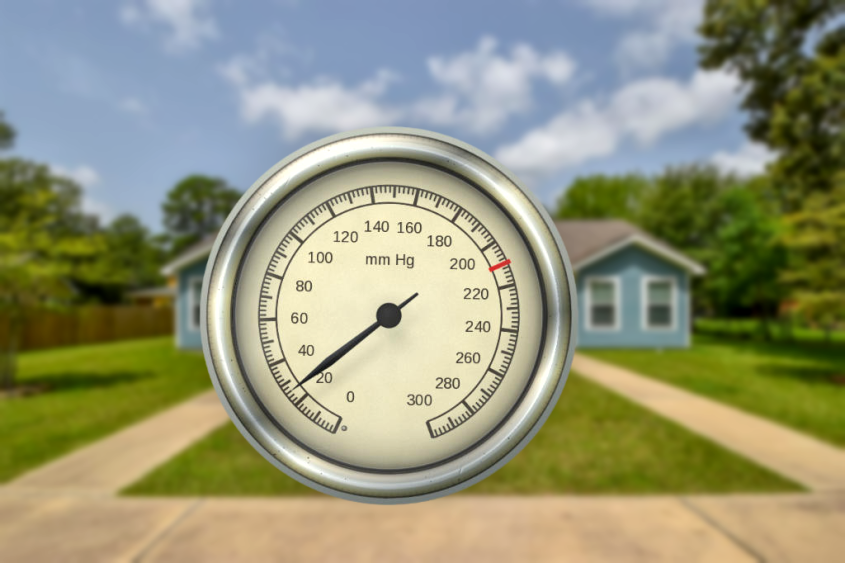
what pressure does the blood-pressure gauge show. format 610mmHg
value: 26mmHg
